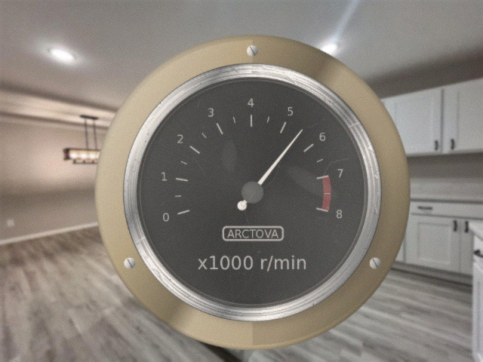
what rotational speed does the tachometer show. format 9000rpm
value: 5500rpm
